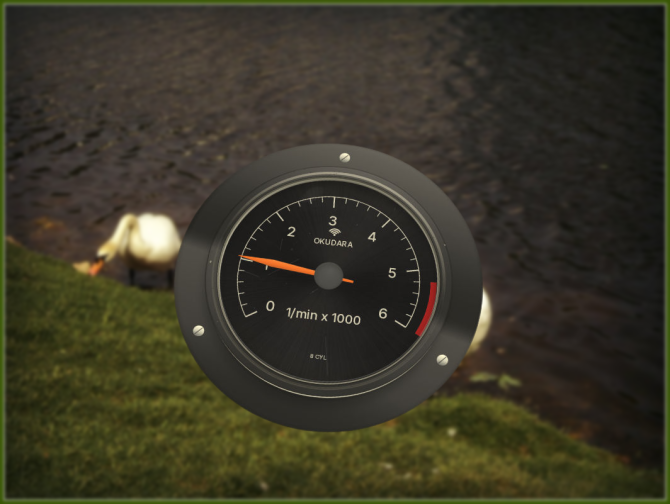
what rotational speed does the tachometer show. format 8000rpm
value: 1000rpm
